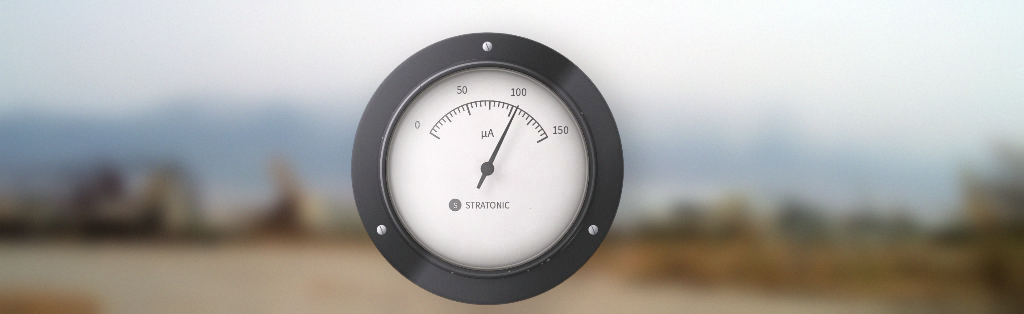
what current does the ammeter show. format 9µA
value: 105µA
